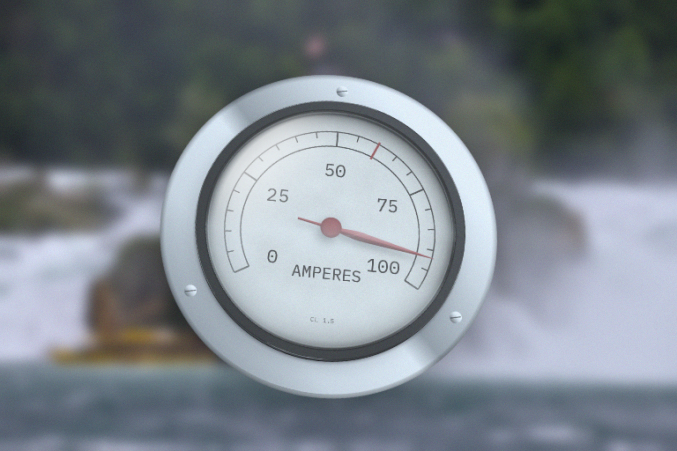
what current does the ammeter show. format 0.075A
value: 92.5A
